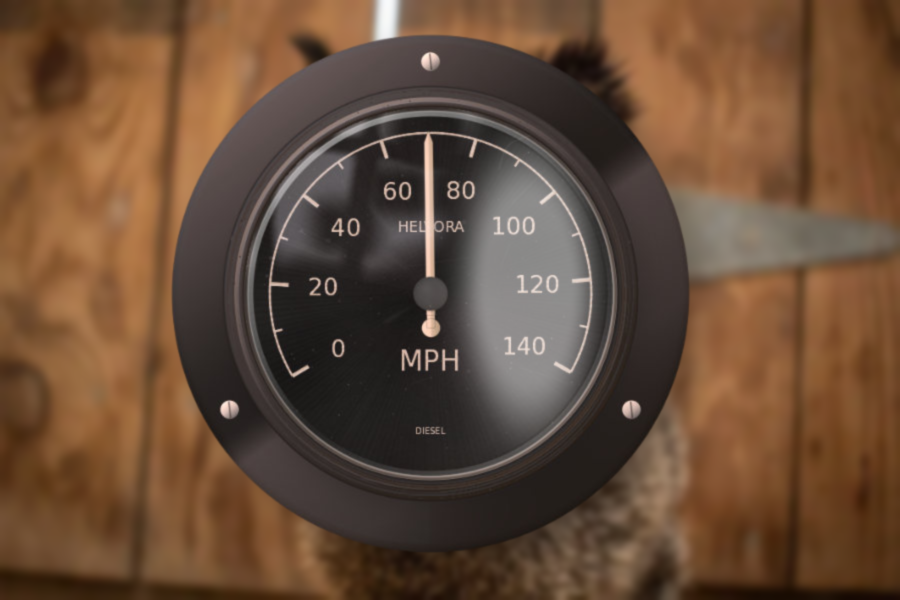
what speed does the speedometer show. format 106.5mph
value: 70mph
